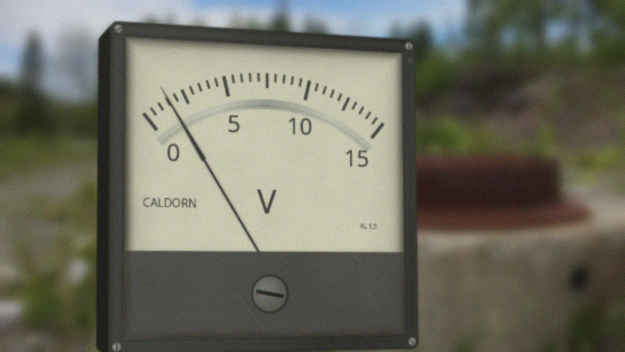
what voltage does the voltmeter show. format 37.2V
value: 1.5V
